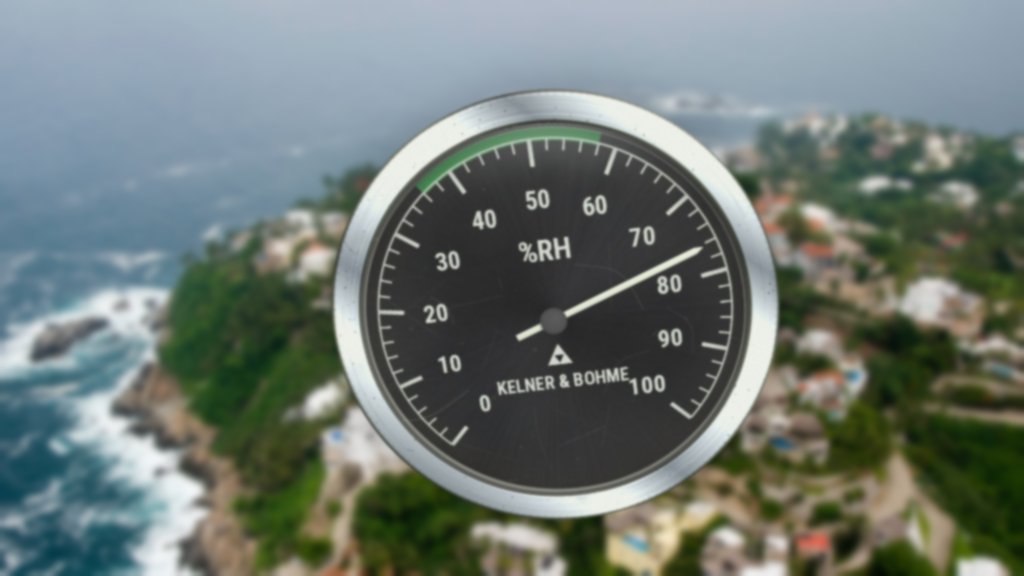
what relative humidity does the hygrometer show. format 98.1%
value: 76%
